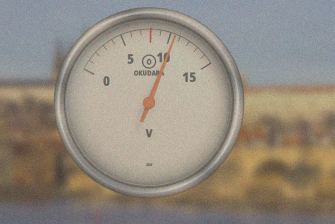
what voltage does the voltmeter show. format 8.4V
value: 10.5V
